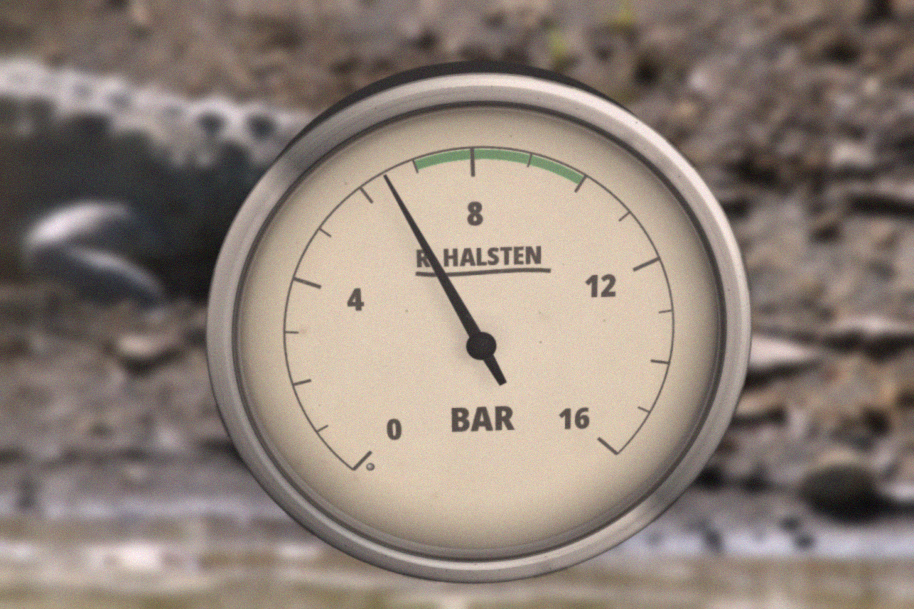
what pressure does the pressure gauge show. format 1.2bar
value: 6.5bar
